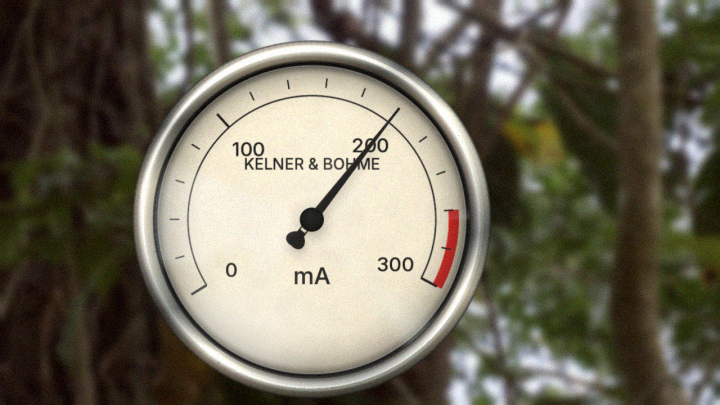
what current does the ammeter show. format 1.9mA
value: 200mA
